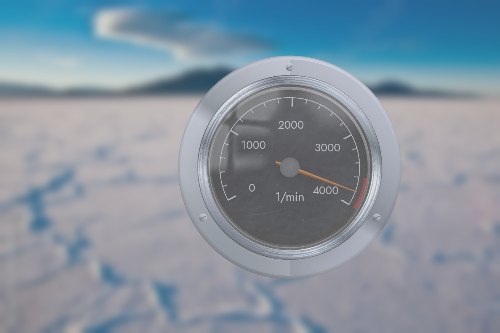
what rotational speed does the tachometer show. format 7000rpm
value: 3800rpm
